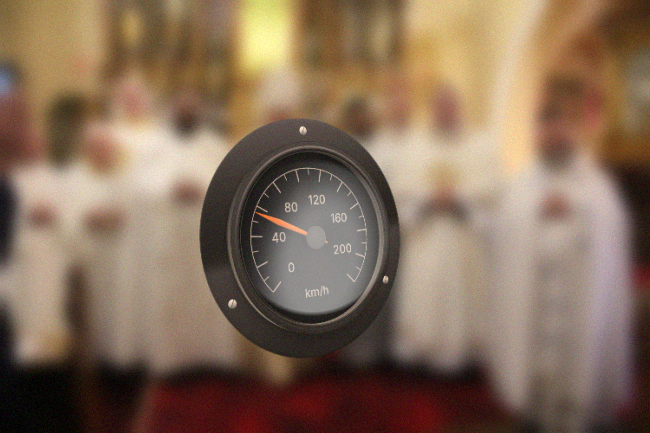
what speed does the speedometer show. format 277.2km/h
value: 55km/h
